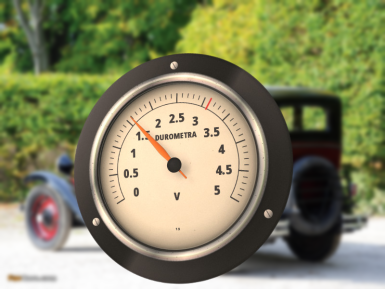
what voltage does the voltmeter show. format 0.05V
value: 1.6V
